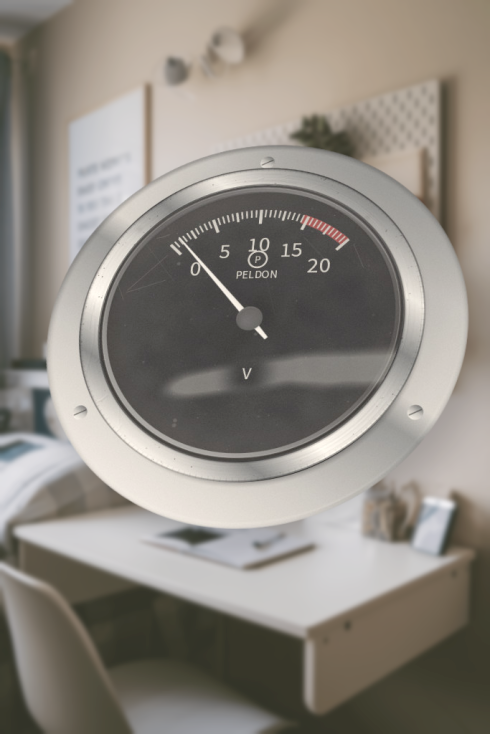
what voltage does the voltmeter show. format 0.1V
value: 1V
